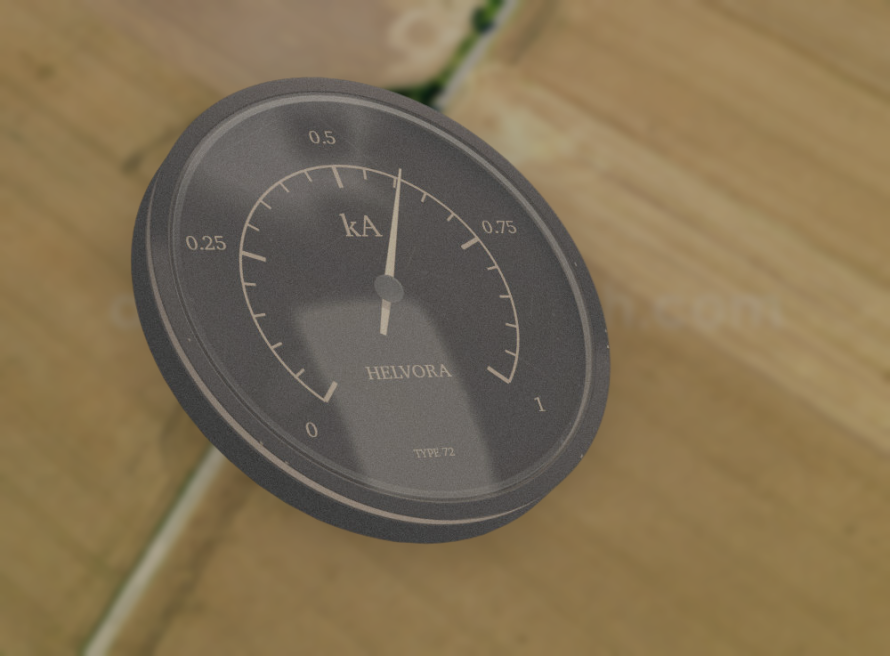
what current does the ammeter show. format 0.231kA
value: 0.6kA
